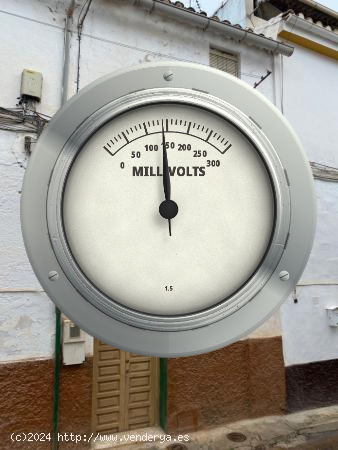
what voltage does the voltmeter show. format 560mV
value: 140mV
